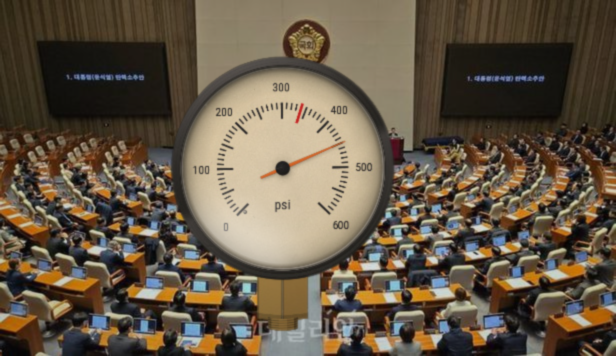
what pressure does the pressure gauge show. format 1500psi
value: 450psi
